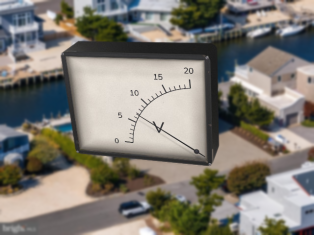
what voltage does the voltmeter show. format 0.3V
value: 7V
